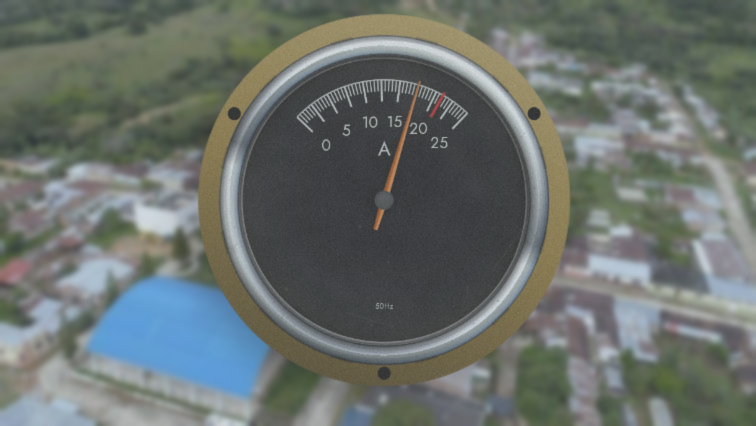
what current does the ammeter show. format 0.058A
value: 17.5A
